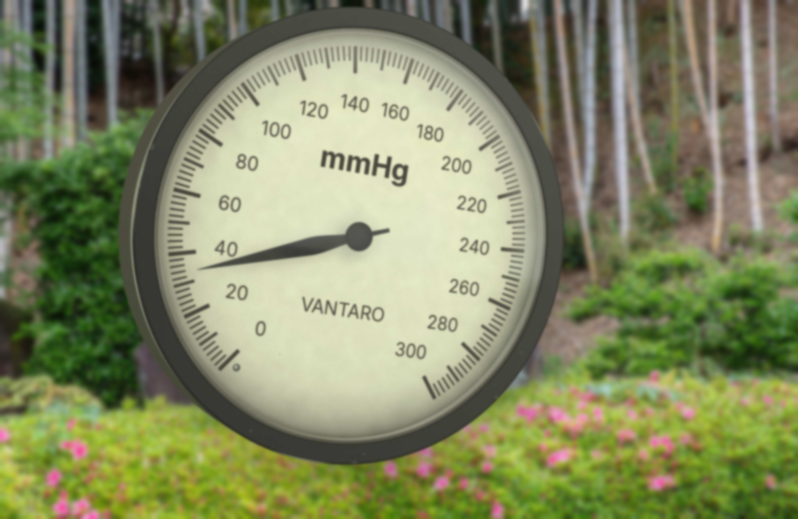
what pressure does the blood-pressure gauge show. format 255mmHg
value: 34mmHg
